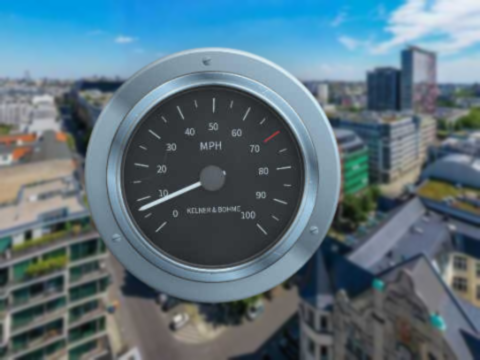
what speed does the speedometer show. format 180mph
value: 7.5mph
